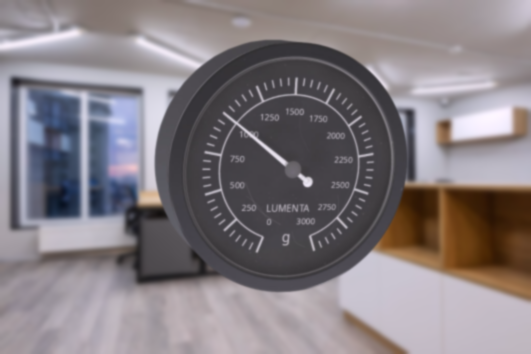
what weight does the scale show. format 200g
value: 1000g
